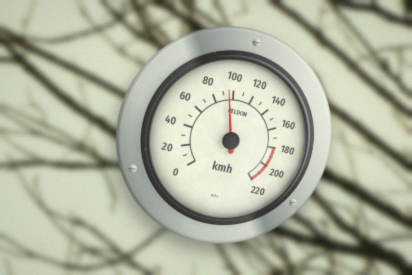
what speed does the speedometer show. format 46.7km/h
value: 95km/h
